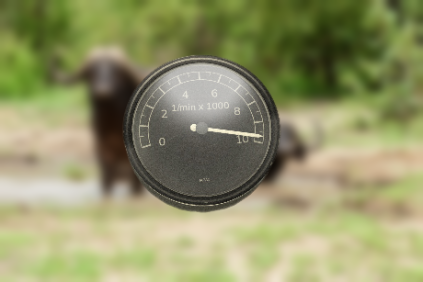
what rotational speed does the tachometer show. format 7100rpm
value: 9750rpm
